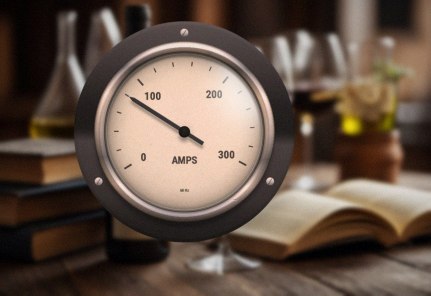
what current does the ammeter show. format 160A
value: 80A
